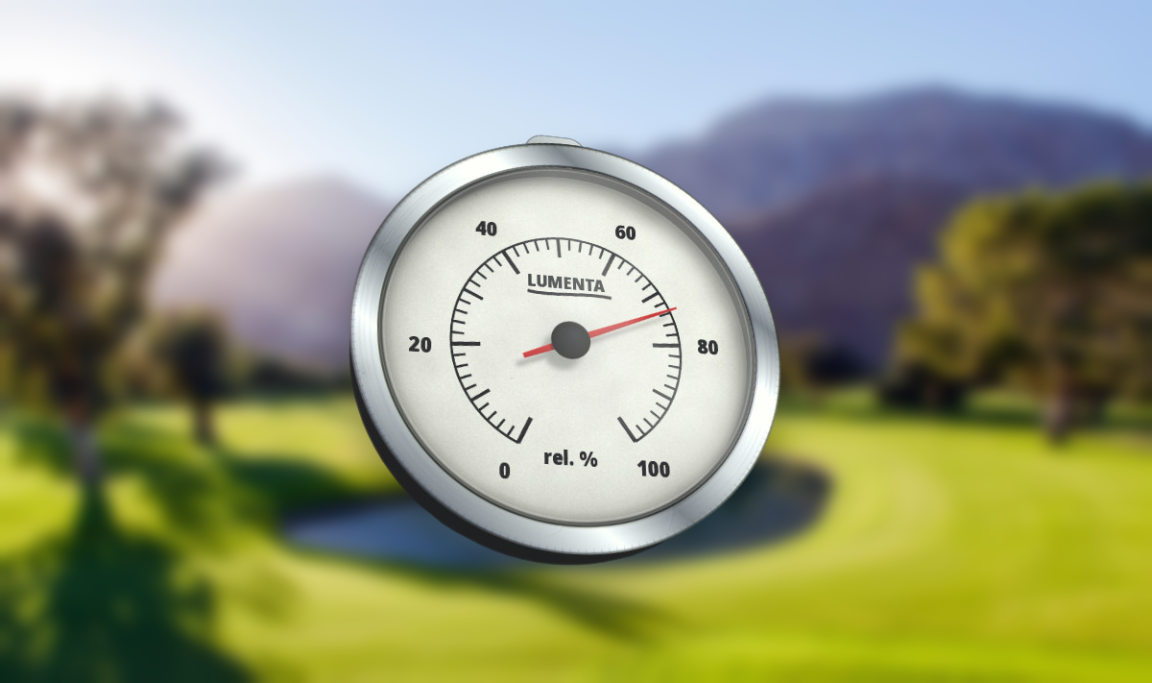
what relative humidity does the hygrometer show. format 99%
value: 74%
